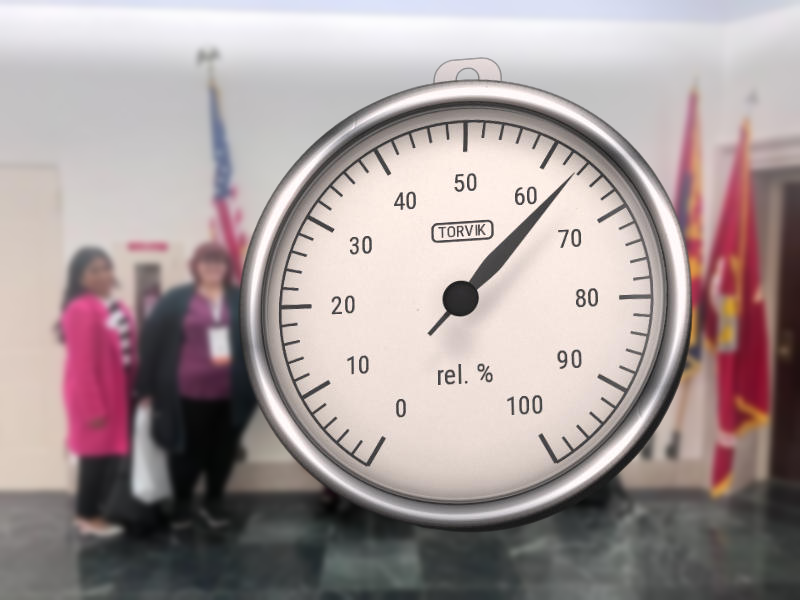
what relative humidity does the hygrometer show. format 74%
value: 64%
